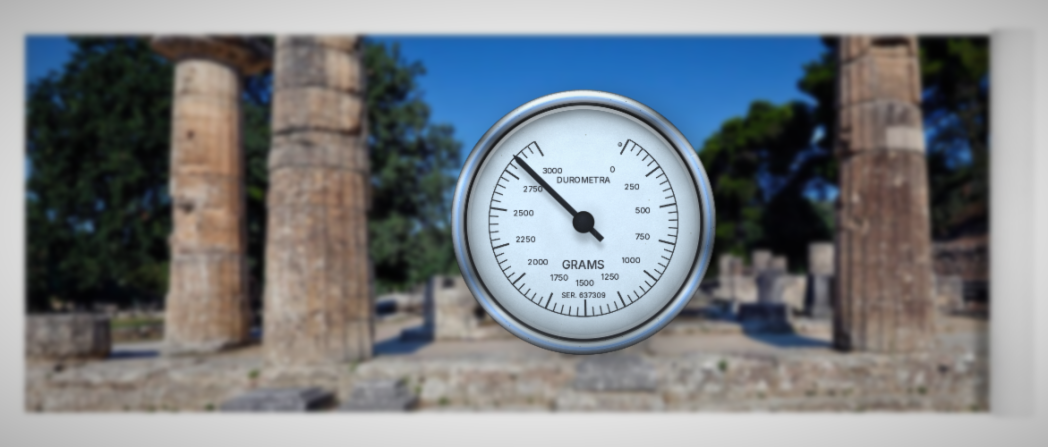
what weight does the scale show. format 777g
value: 2850g
